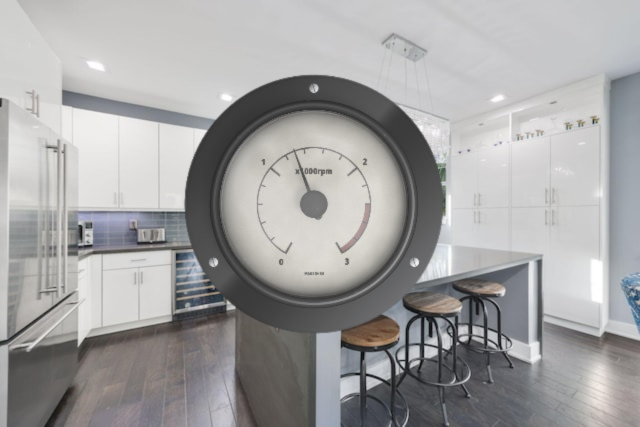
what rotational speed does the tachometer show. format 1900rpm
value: 1300rpm
